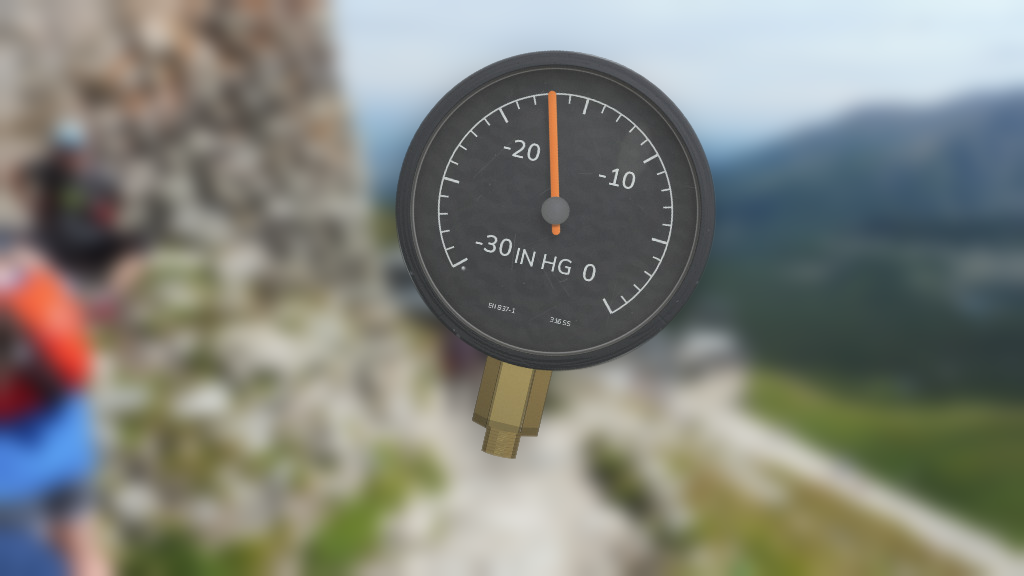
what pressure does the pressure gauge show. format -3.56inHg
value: -17inHg
